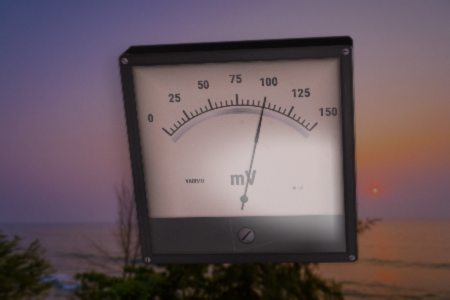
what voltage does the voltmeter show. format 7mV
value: 100mV
